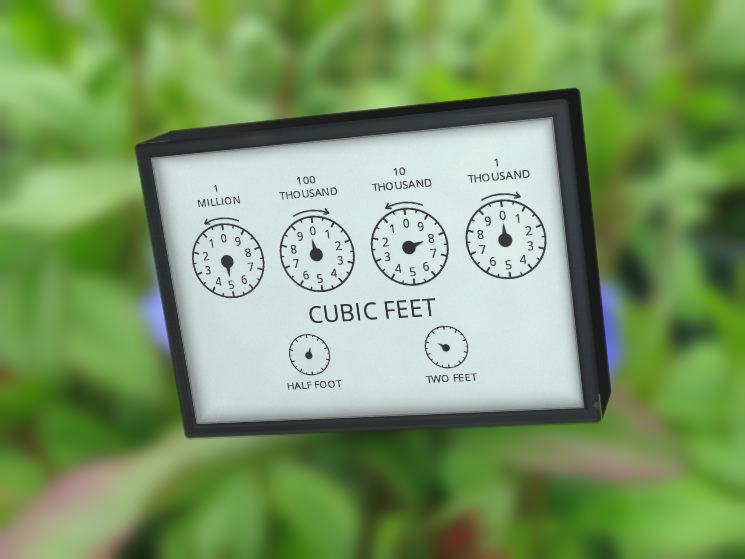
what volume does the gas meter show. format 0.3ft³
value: 498000ft³
